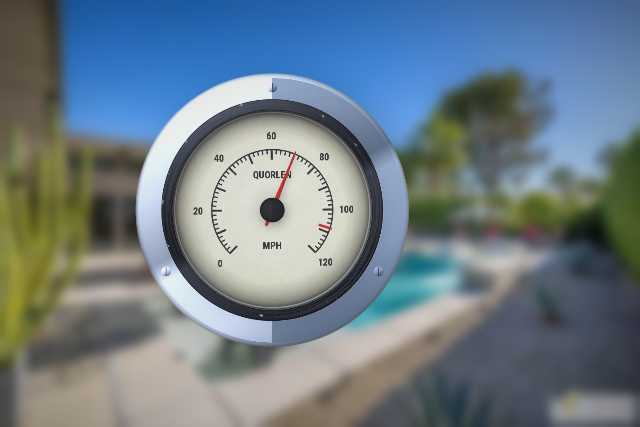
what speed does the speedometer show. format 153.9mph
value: 70mph
